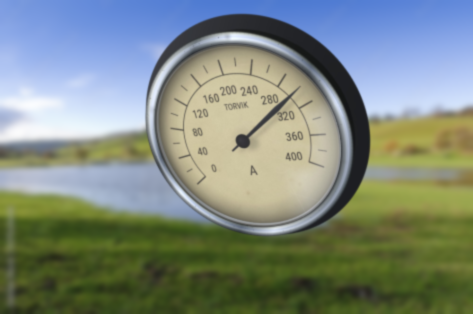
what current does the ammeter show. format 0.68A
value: 300A
